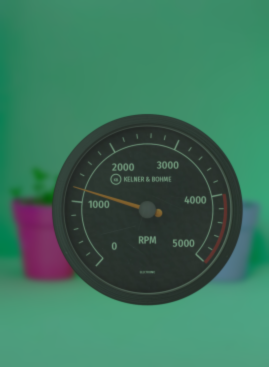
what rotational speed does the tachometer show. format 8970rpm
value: 1200rpm
